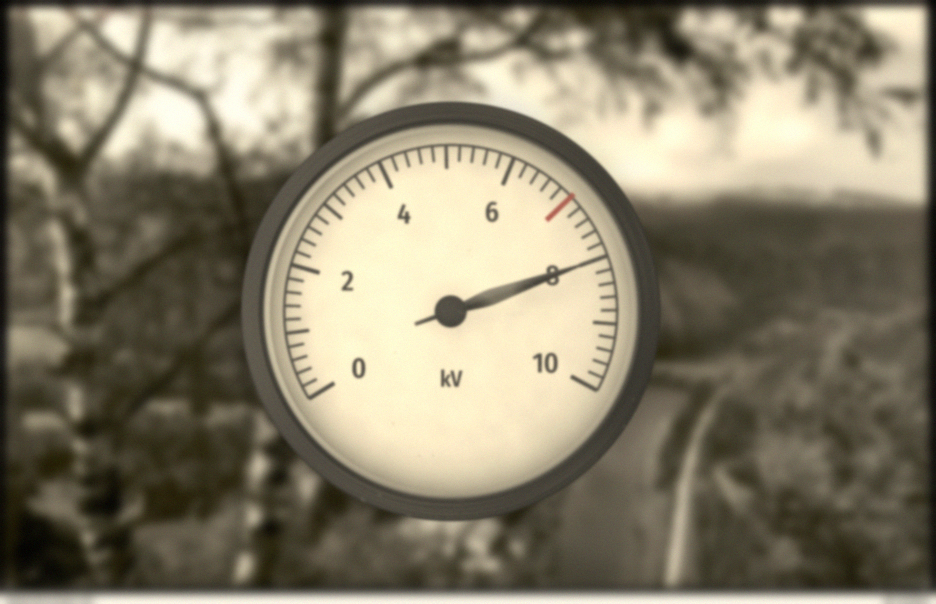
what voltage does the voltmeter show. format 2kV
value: 8kV
